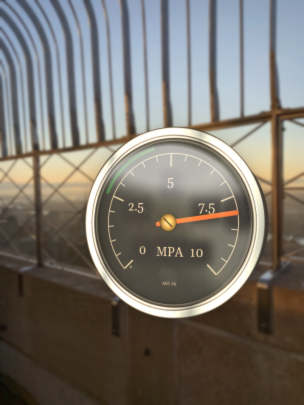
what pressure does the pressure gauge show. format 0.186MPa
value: 8MPa
